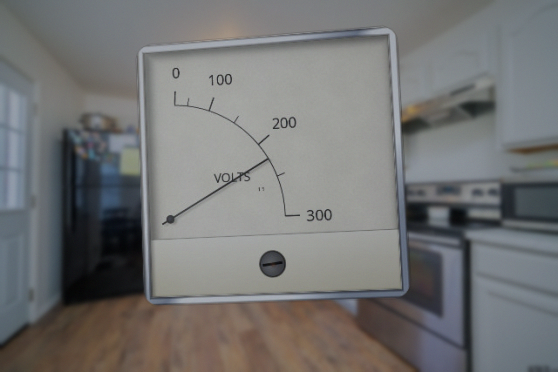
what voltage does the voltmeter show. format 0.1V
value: 225V
